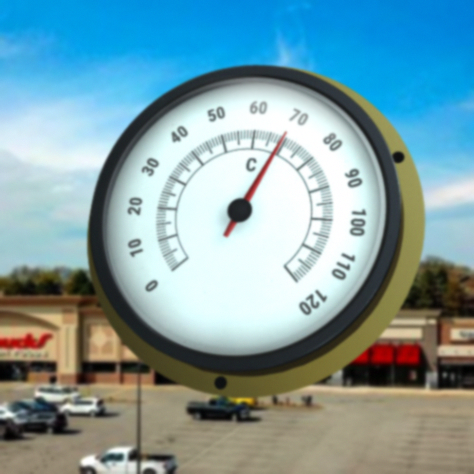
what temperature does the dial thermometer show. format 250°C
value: 70°C
